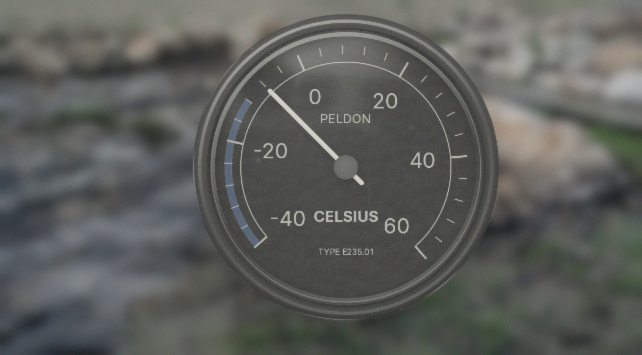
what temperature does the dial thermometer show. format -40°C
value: -8°C
